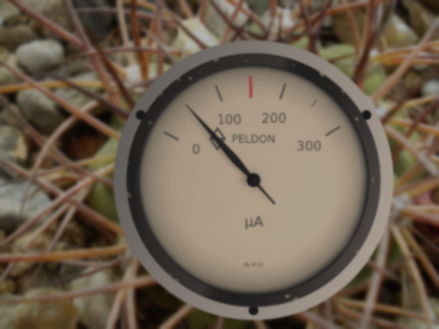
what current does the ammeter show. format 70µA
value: 50µA
